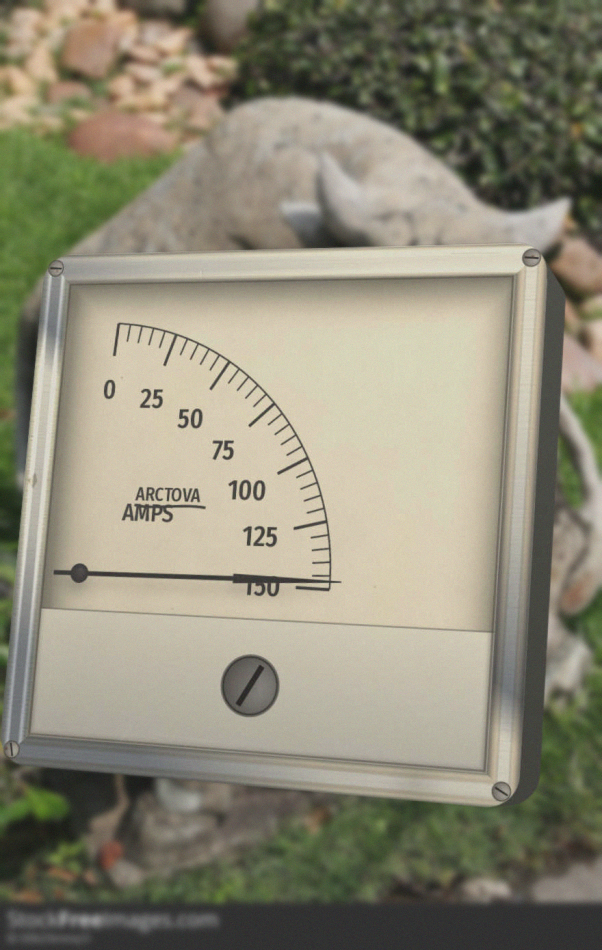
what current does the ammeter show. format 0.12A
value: 147.5A
